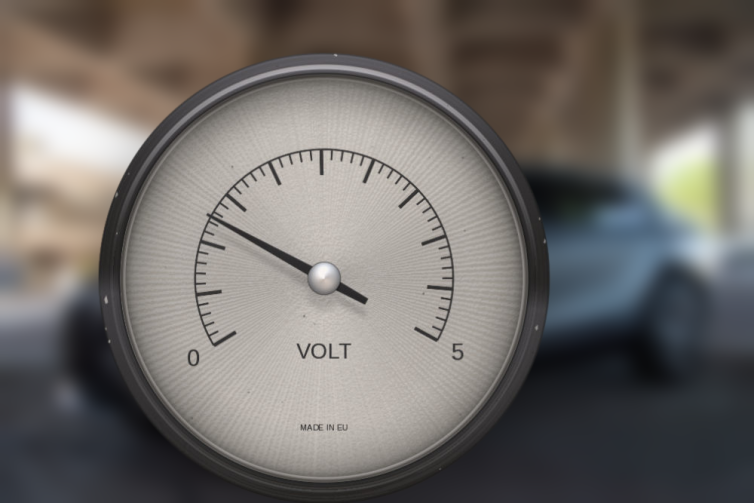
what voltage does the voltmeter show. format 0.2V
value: 1.25V
